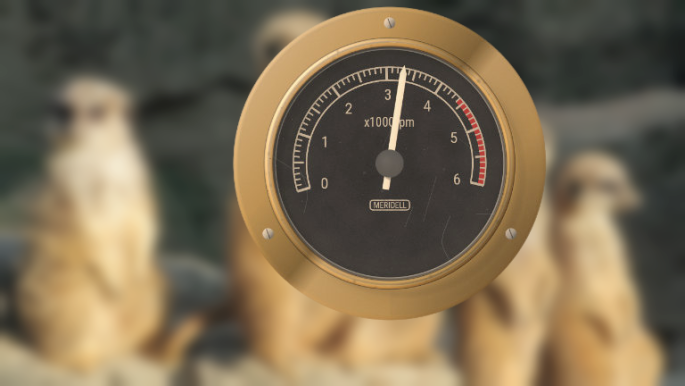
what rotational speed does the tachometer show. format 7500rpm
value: 3300rpm
